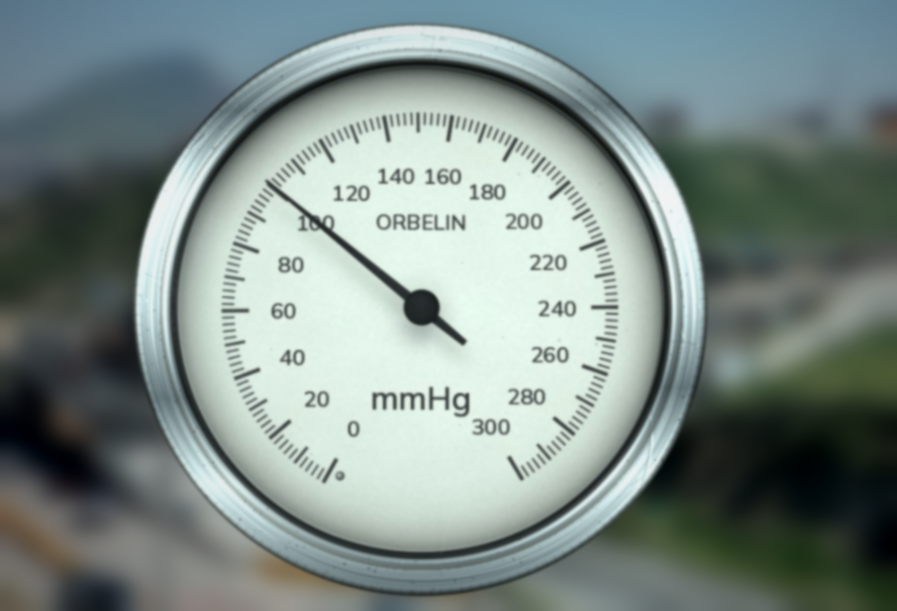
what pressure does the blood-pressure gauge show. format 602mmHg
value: 100mmHg
